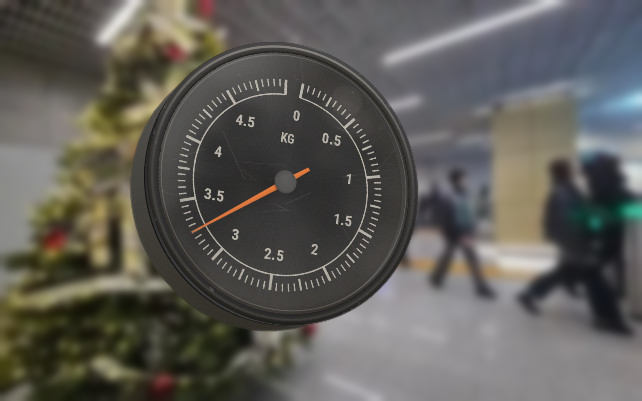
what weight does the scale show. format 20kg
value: 3.25kg
